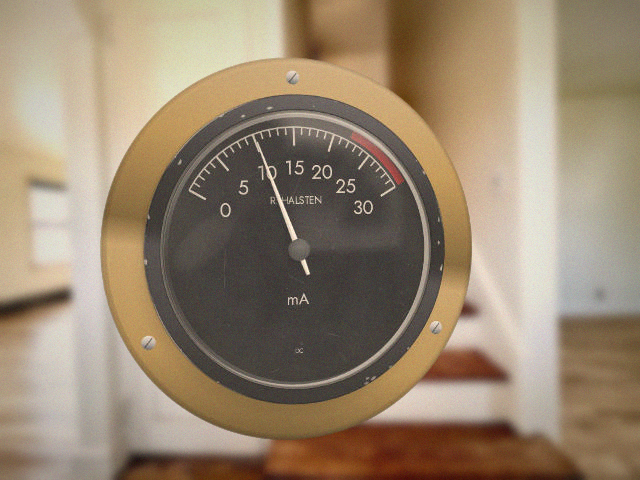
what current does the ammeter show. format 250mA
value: 10mA
